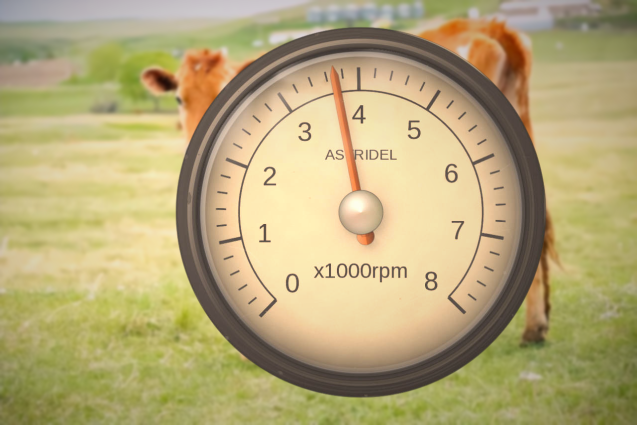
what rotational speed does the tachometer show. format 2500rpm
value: 3700rpm
